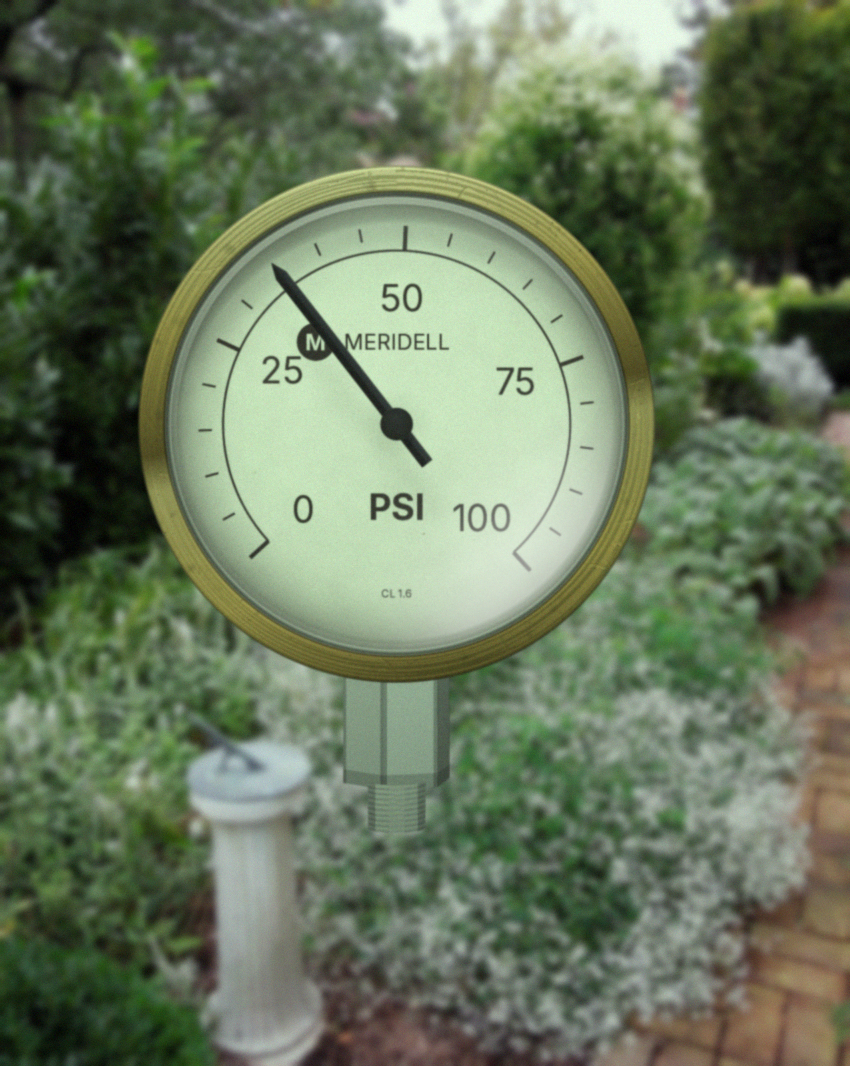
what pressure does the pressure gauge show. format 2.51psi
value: 35psi
